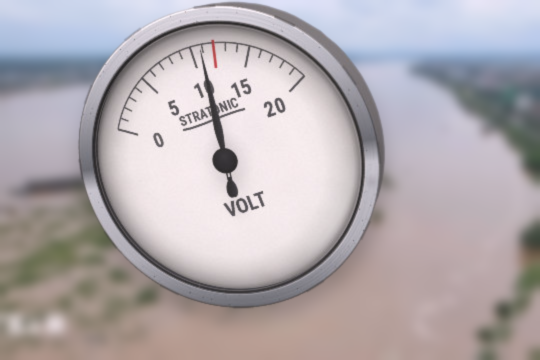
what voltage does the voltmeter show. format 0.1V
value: 11V
